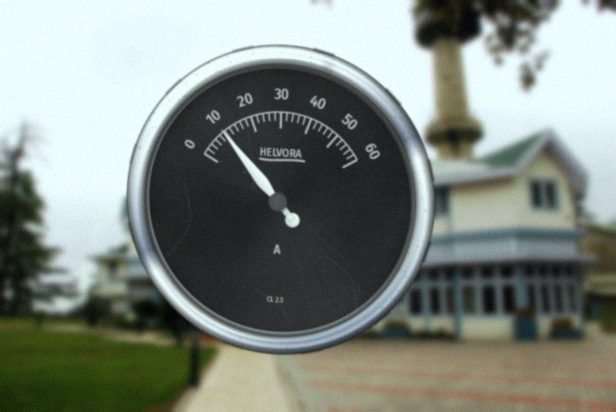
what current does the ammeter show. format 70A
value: 10A
